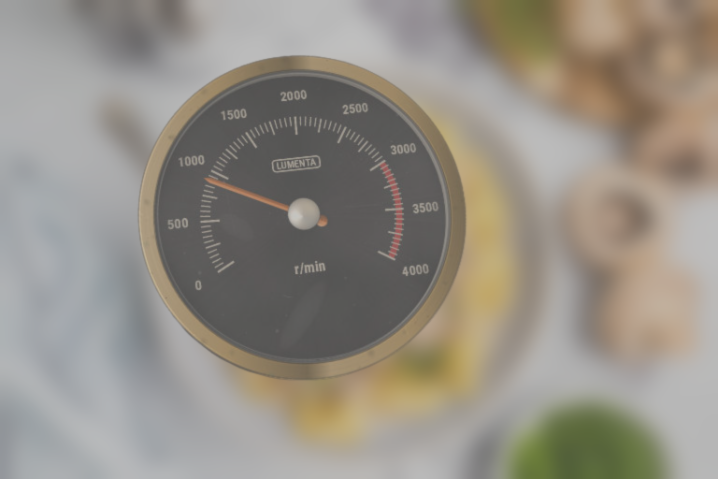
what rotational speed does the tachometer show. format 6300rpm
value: 900rpm
